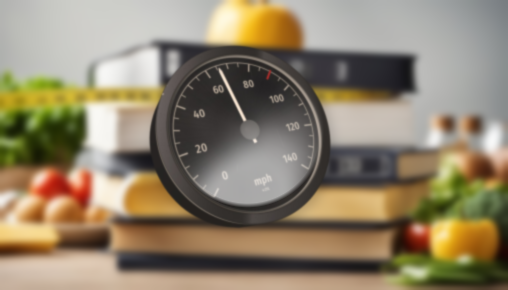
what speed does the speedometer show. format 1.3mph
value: 65mph
